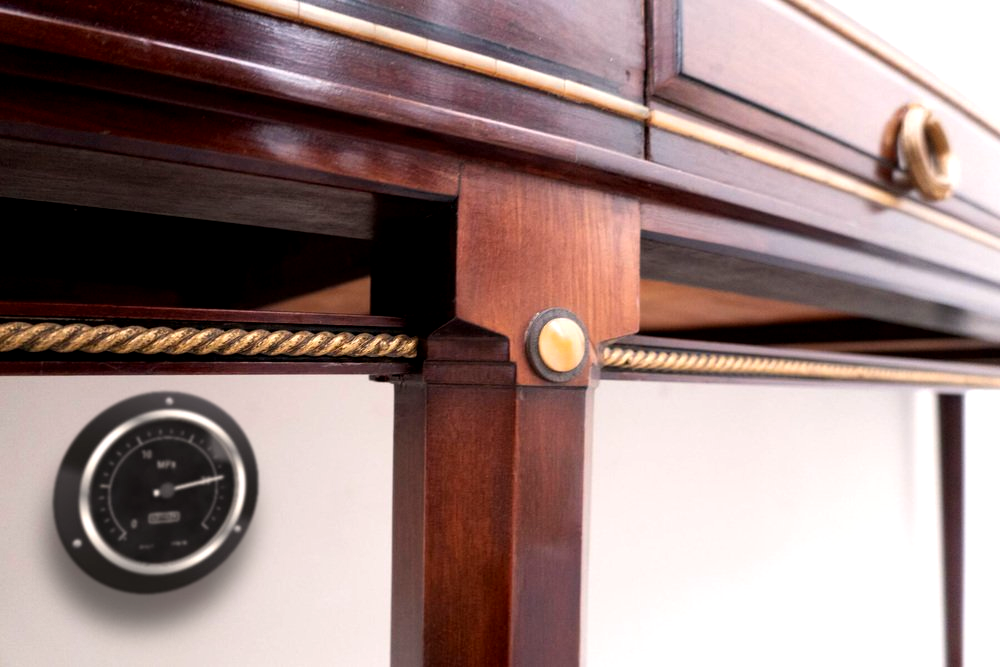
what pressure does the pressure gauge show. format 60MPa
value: 20MPa
